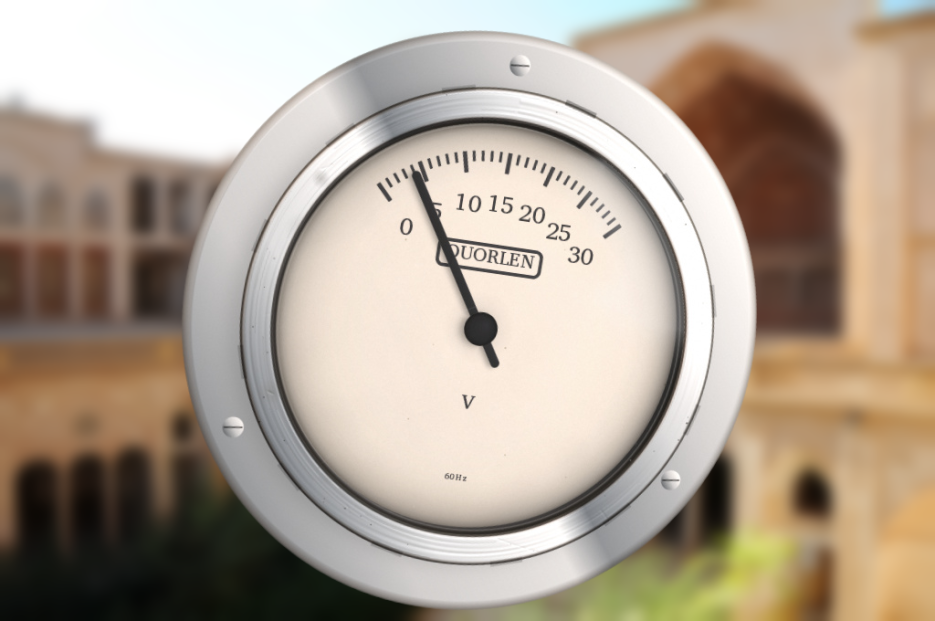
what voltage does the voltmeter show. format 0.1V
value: 4V
